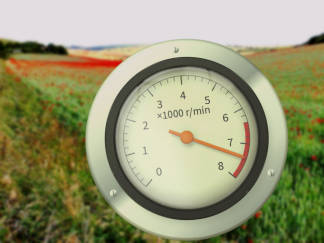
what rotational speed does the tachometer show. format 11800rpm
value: 7400rpm
